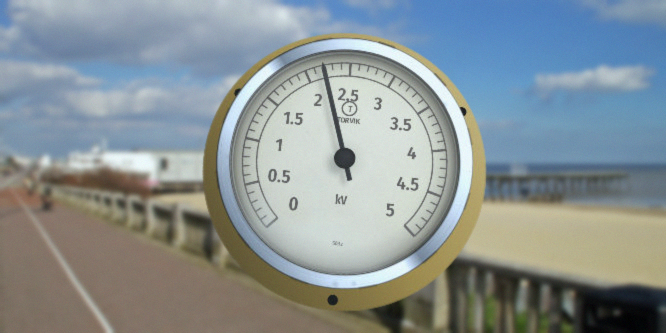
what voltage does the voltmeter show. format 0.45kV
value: 2.2kV
